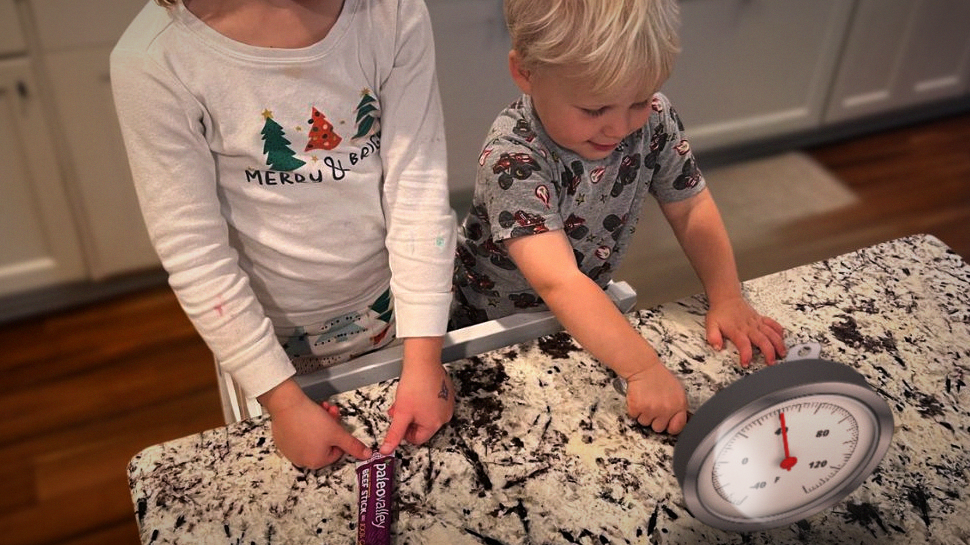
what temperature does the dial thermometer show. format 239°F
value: 40°F
